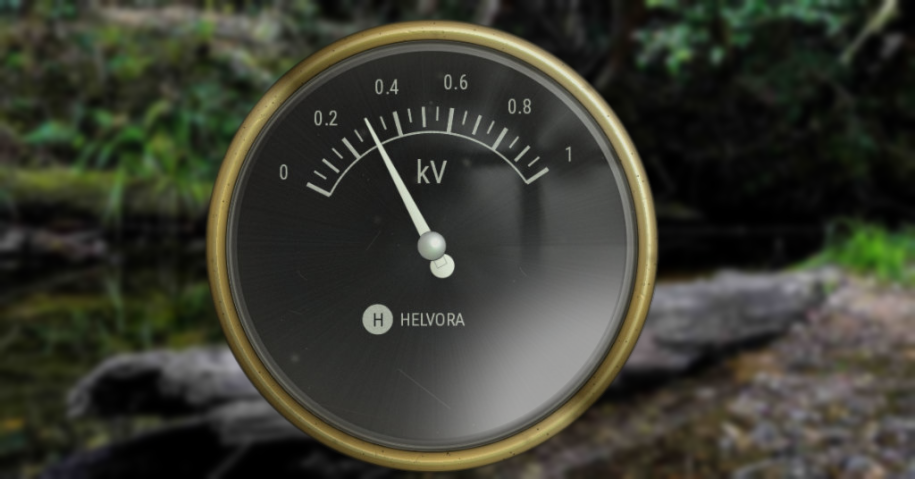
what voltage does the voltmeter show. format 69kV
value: 0.3kV
